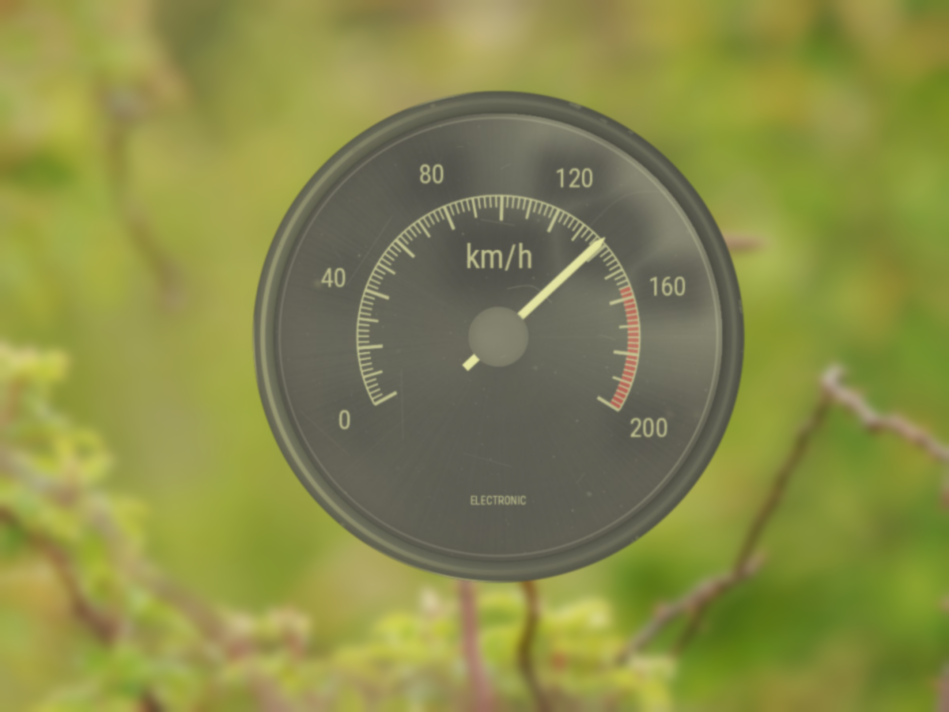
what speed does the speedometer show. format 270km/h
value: 138km/h
